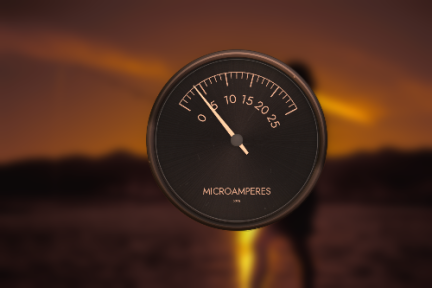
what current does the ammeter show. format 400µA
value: 4µA
